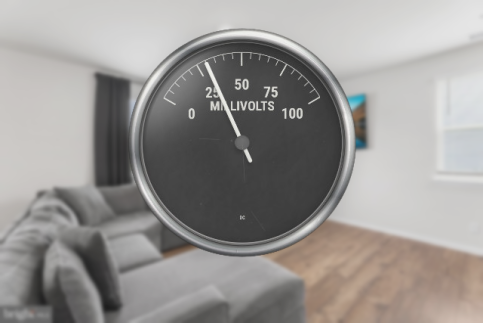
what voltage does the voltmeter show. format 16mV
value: 30mV
